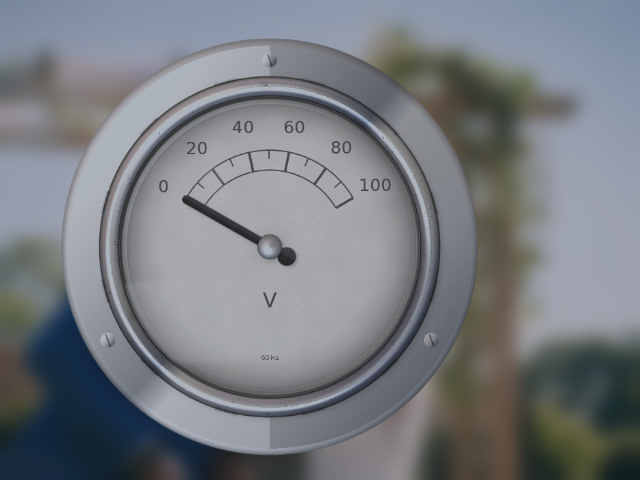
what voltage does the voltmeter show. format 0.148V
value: 0V
